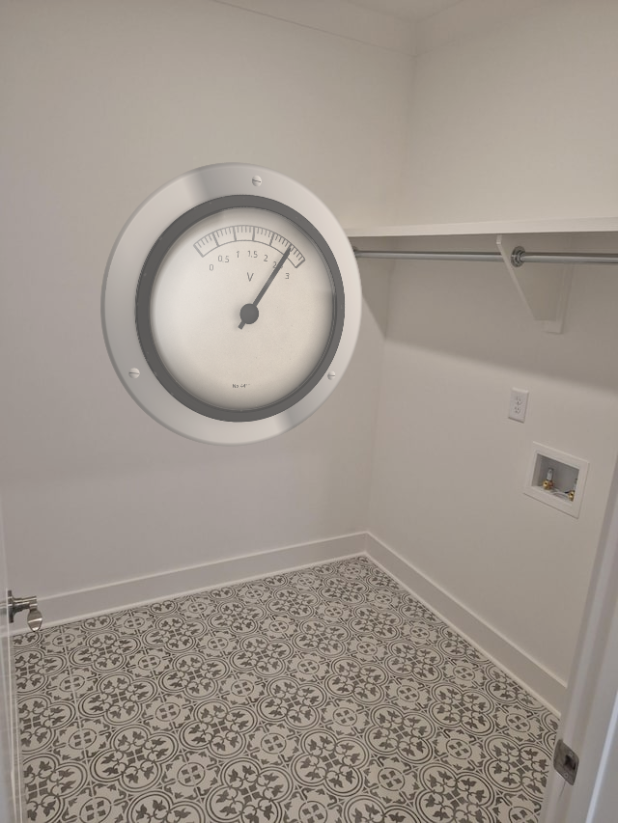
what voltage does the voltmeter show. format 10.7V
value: 2.5V
